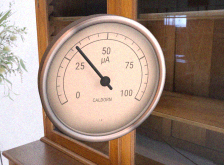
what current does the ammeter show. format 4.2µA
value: 32.5µA
